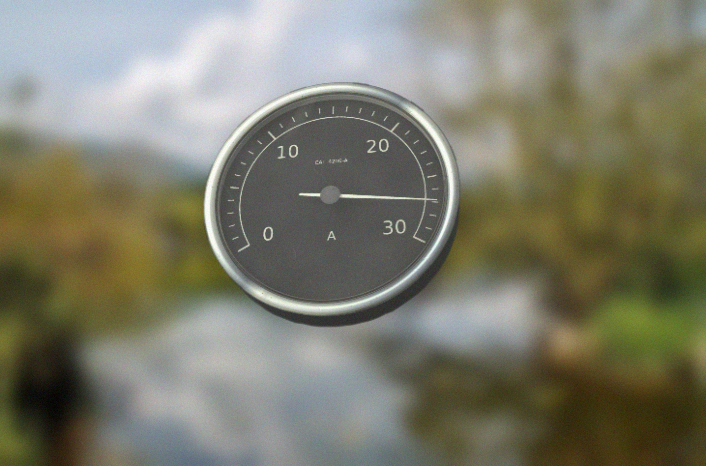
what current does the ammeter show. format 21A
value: 27A
